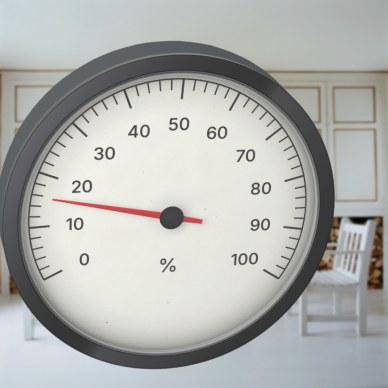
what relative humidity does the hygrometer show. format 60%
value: 16%
